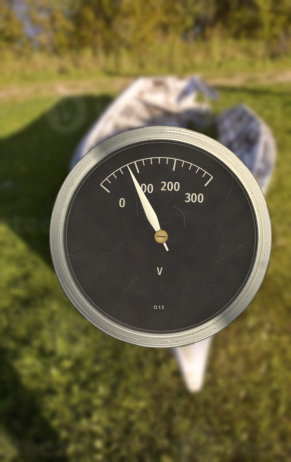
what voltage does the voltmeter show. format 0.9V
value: 80V
